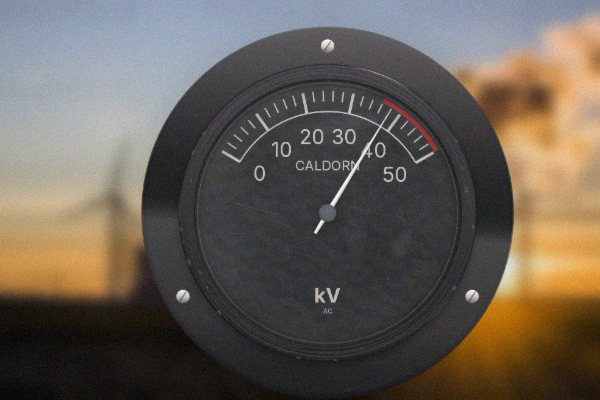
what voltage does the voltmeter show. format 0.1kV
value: 38kV
